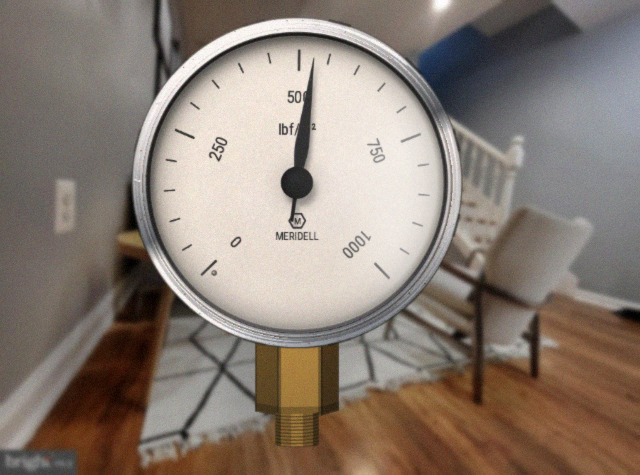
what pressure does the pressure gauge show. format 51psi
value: 525psi
